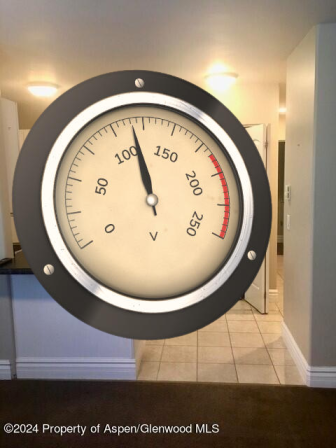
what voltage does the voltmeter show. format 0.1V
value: 115V
